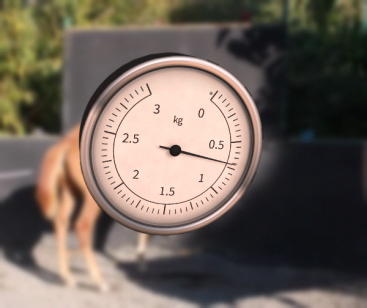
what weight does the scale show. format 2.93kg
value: 0.7kg
